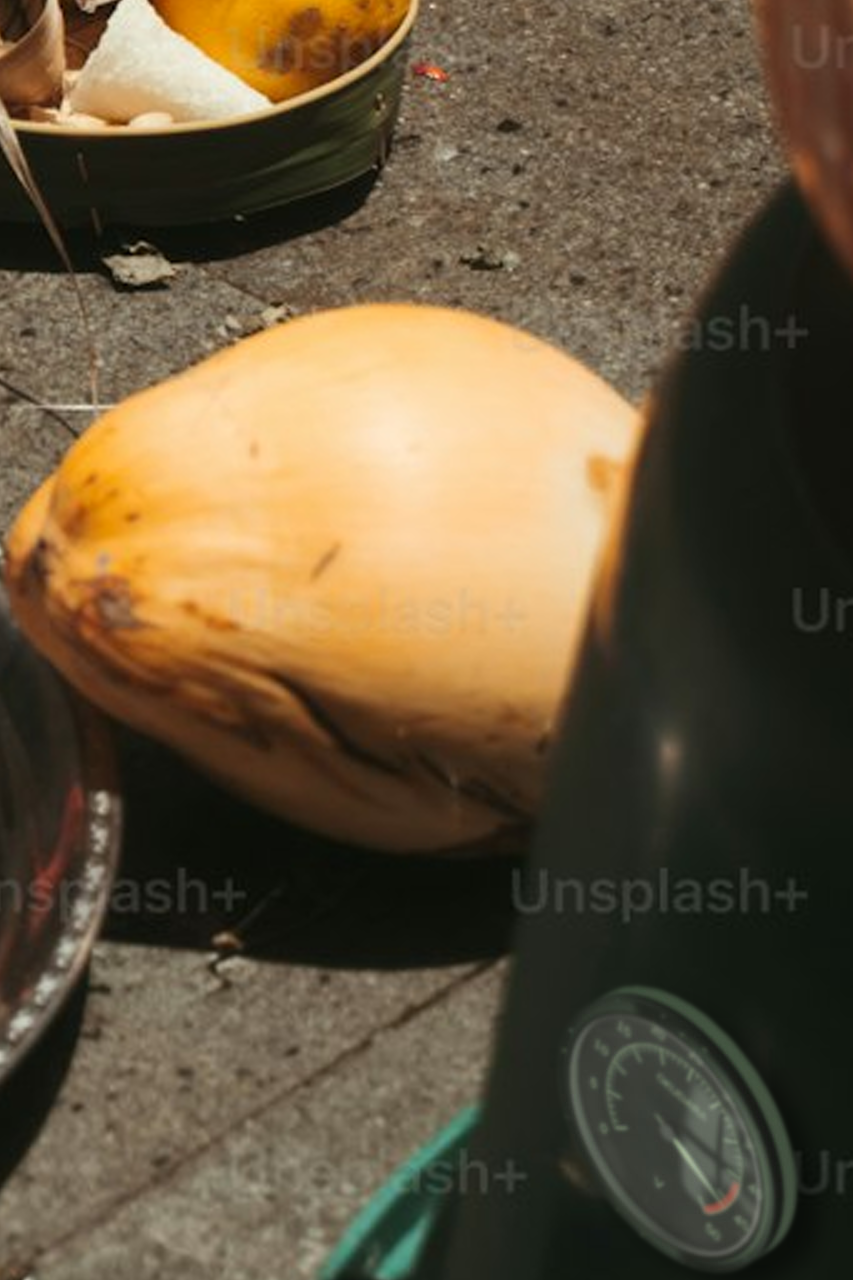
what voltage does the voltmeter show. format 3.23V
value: 45V
